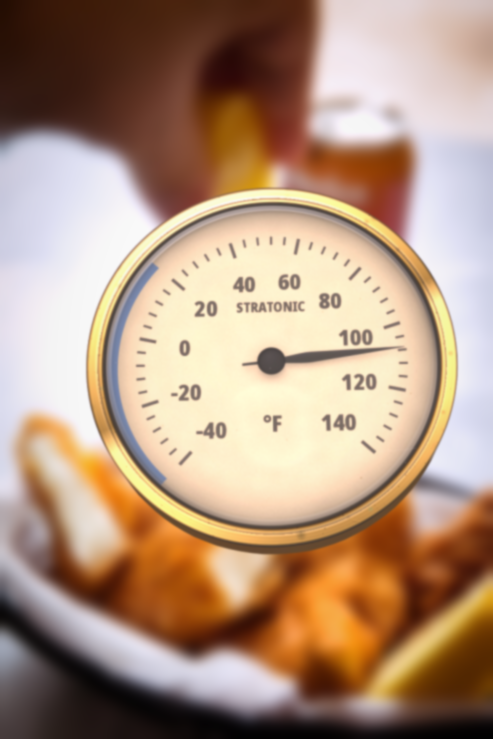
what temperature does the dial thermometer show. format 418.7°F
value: 108°F
